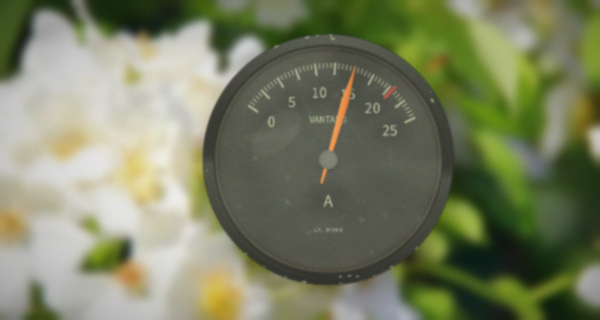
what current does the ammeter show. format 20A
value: 15A
